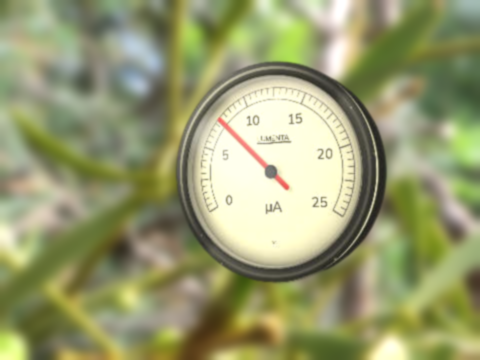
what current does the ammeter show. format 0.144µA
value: 7.5µA
